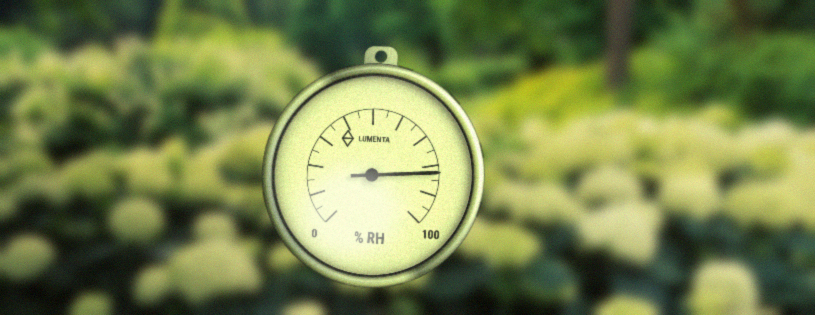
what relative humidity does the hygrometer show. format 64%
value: 82.5%
